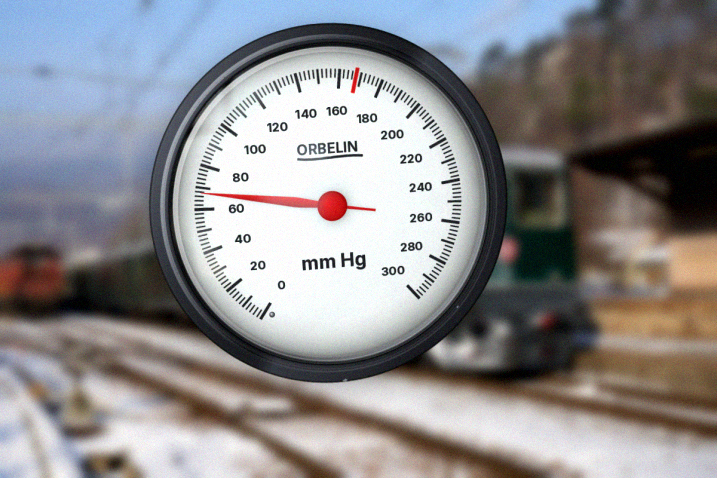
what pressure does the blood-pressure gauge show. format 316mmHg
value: 68mmHg
